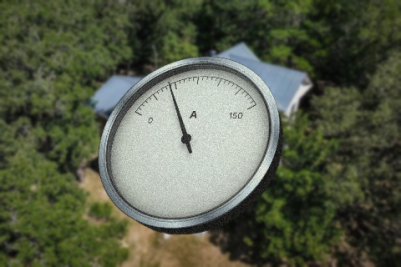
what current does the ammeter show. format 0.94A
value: 45A
